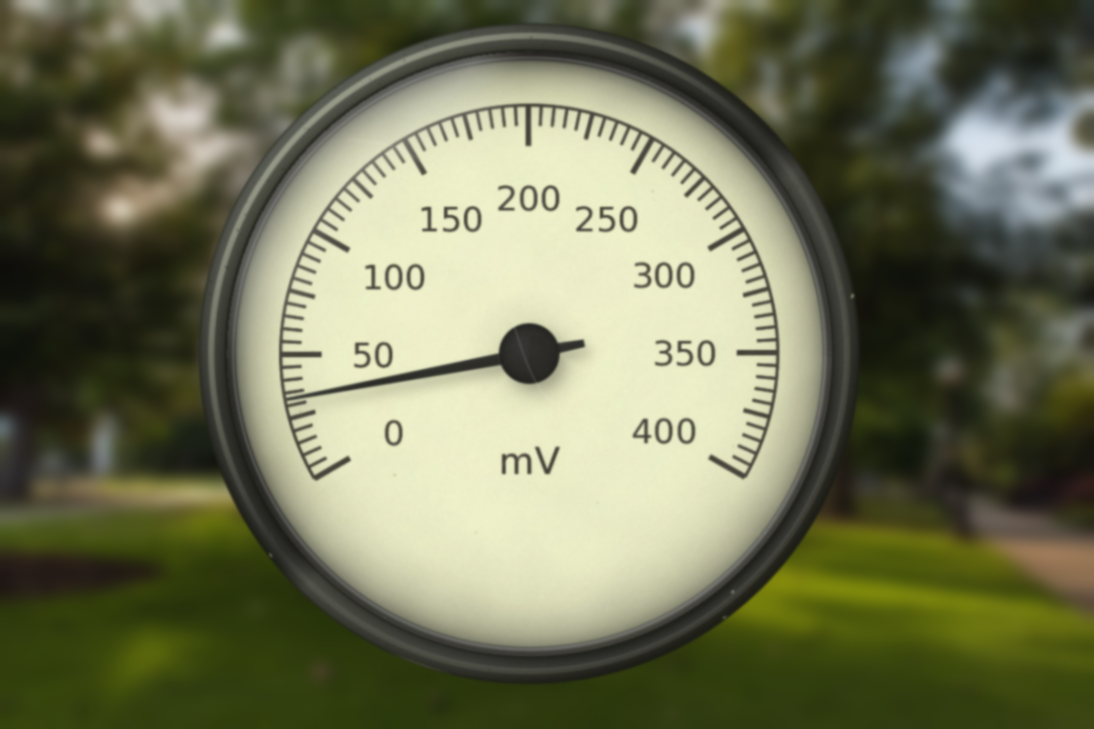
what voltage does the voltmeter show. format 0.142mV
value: 32.5mV
